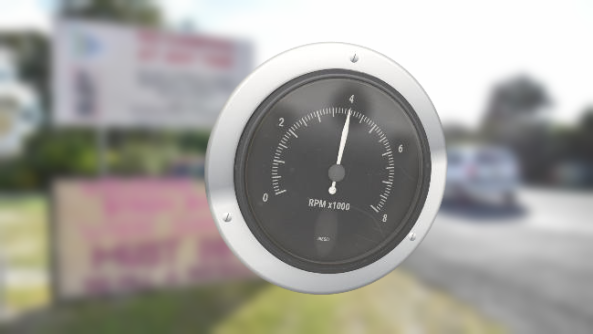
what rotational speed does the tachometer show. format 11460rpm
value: 4000rpm
